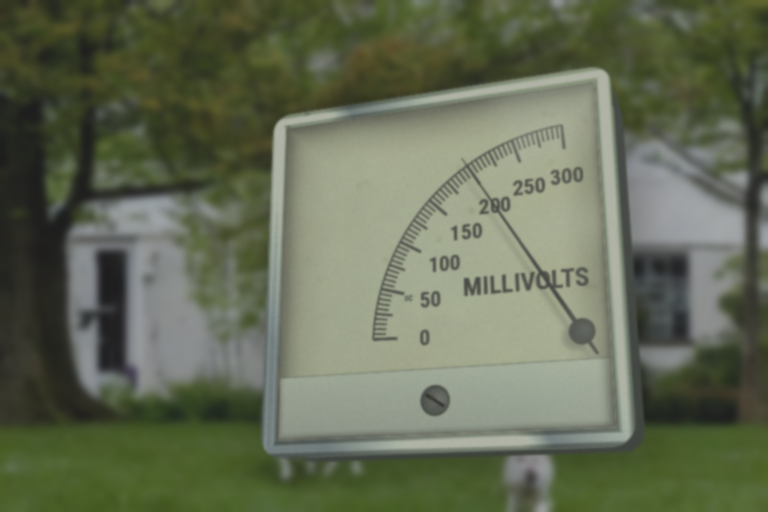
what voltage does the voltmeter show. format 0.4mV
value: 200mV
